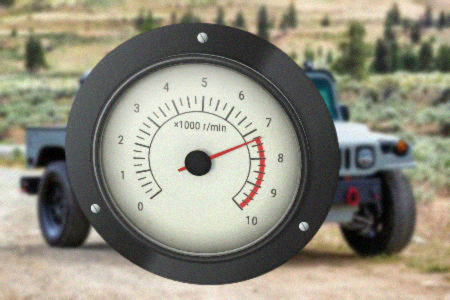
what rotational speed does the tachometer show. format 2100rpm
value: 7250rpm
